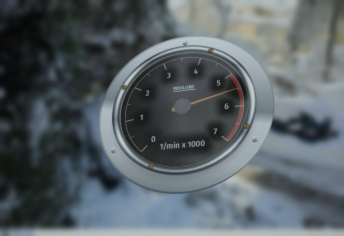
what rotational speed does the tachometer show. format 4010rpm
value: 5500rpm
